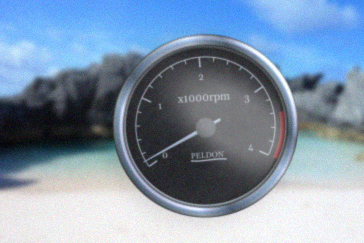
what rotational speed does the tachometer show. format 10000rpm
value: 100rpm
